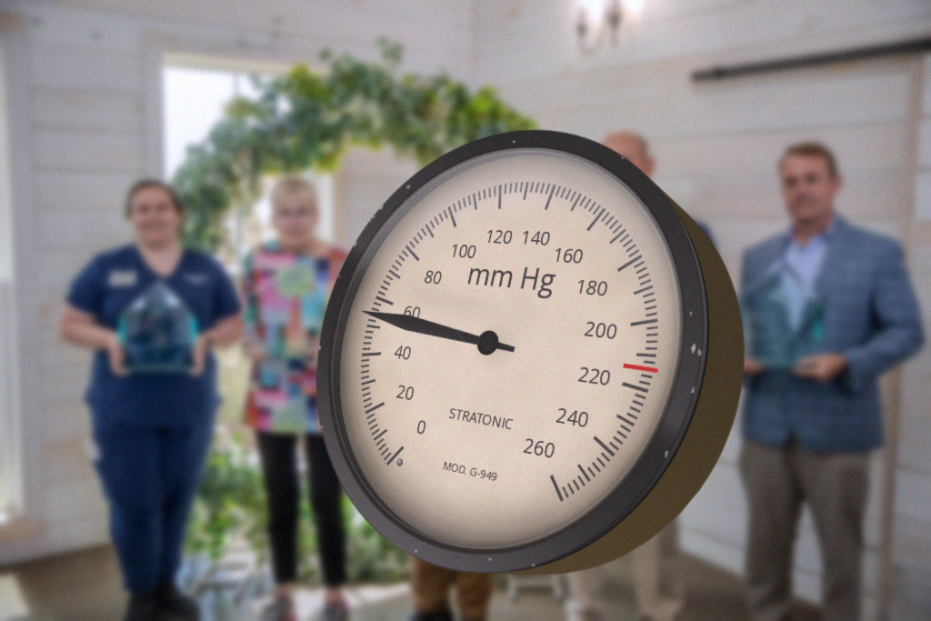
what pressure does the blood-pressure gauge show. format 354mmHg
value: 54mmHg
